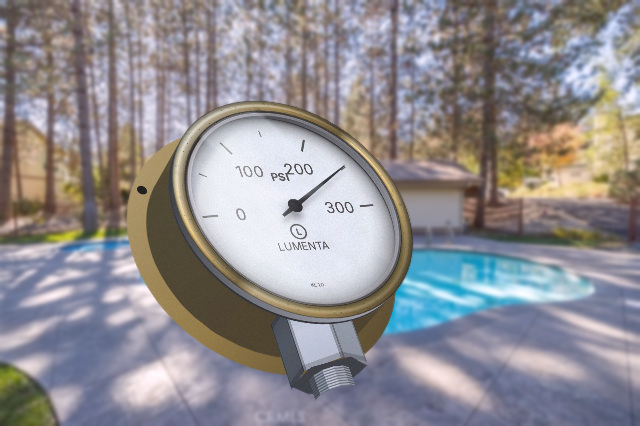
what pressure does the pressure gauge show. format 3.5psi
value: 250psi
